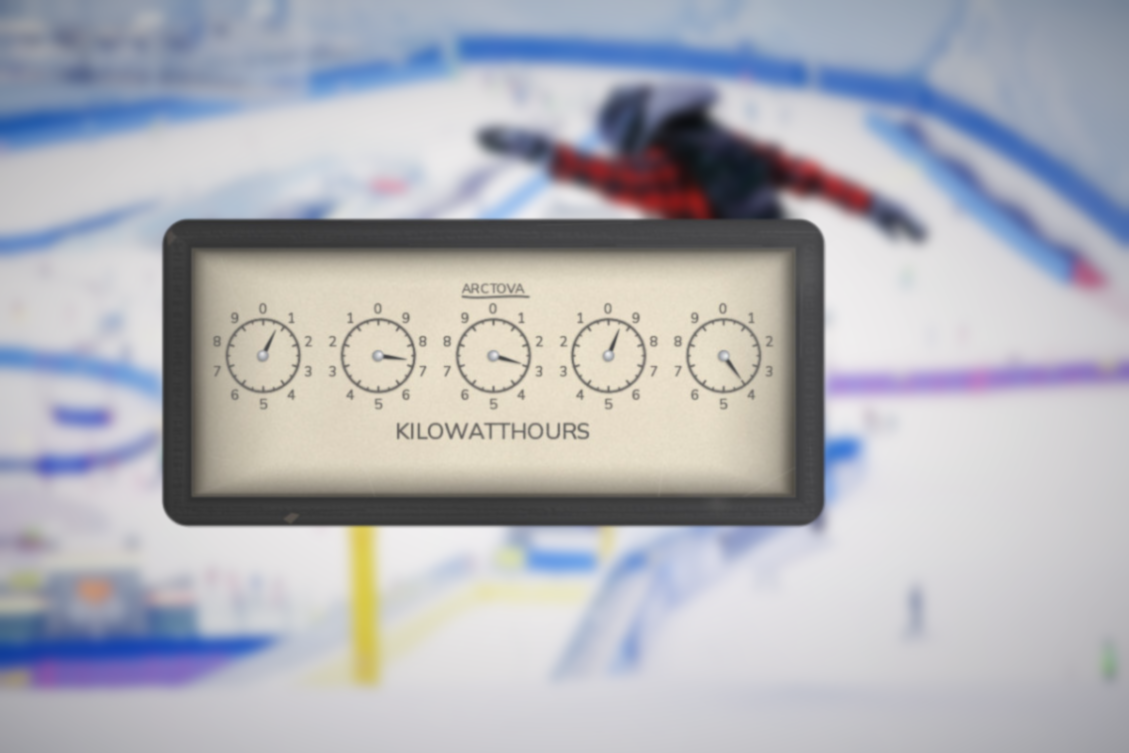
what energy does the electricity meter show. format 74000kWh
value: 7294kWh
